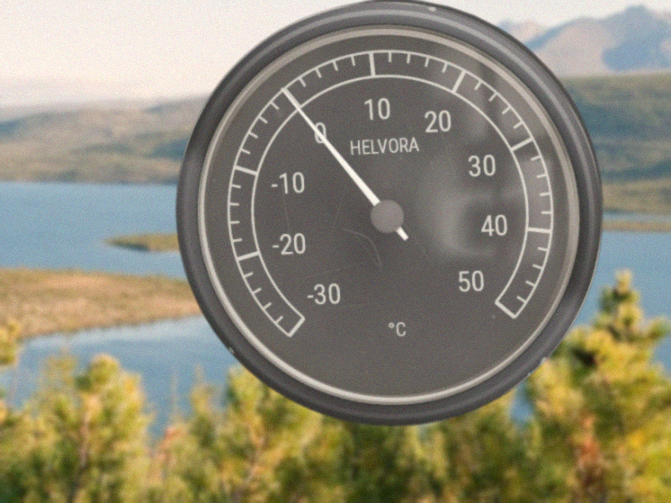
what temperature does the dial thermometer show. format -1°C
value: 0°C
